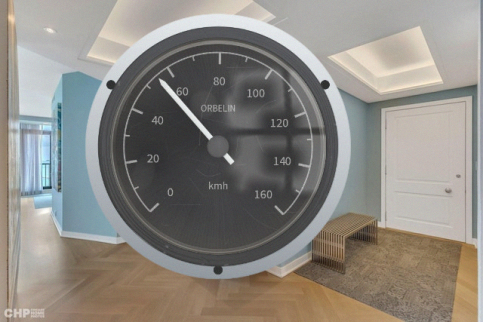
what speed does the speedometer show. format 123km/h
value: 55km/h
